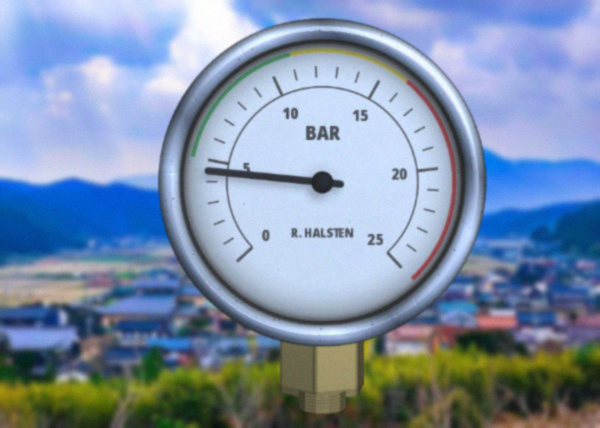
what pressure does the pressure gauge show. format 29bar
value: 4.5bar
